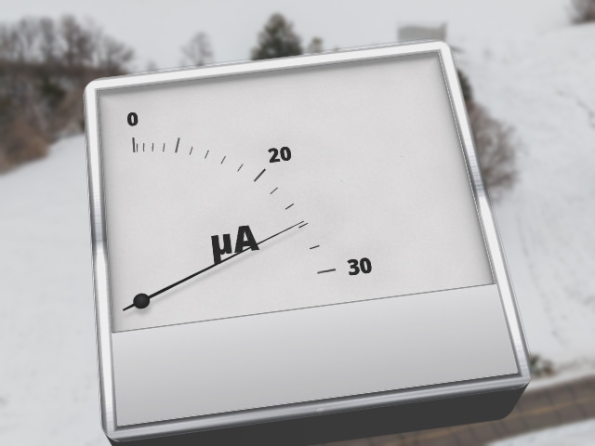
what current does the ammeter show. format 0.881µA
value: 26µA
